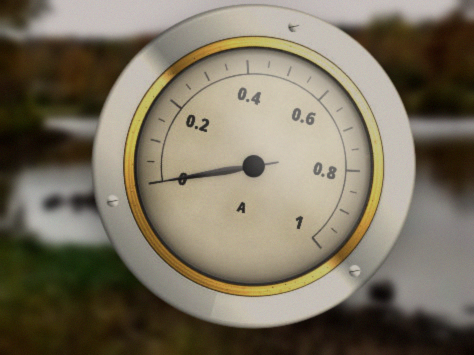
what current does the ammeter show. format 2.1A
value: 0A
